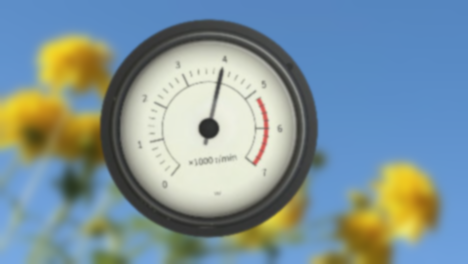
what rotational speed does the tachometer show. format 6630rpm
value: 4000rpm
